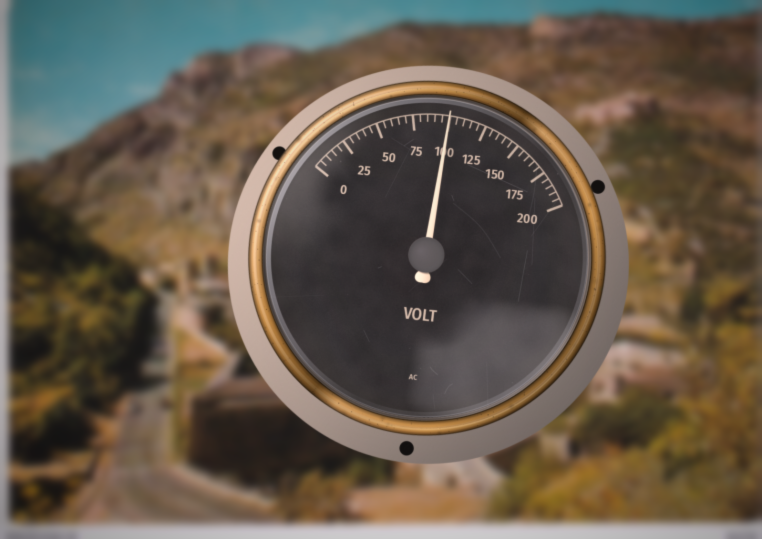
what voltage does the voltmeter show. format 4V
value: 100V
